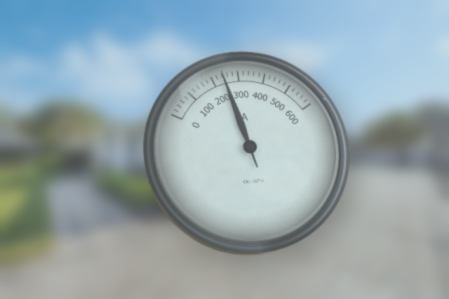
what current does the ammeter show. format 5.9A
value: 240A
